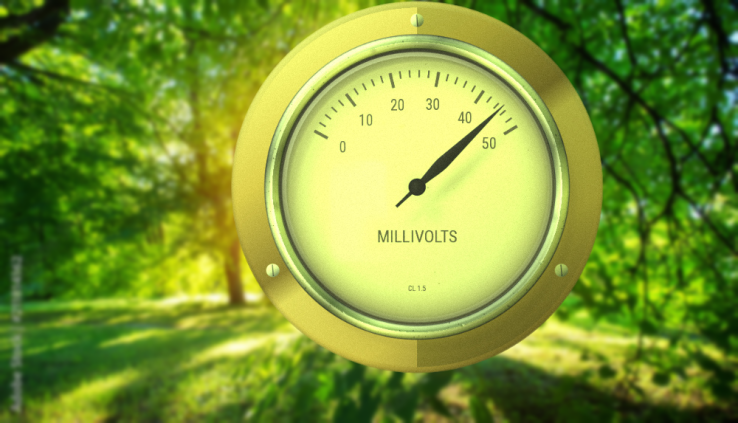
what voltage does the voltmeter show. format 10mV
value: 45mV
